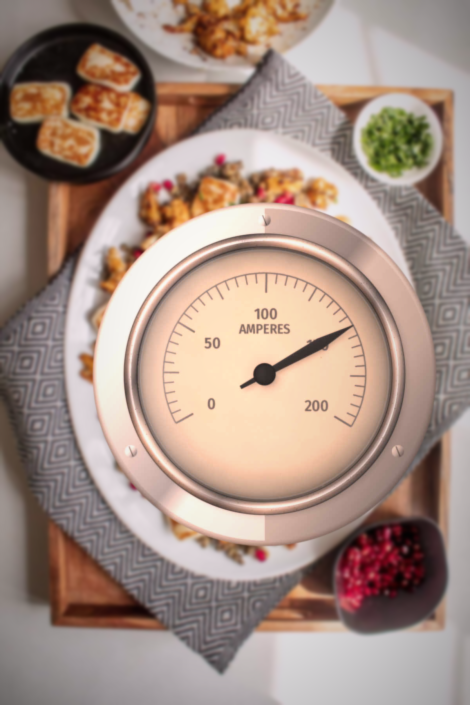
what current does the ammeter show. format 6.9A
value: 150A
